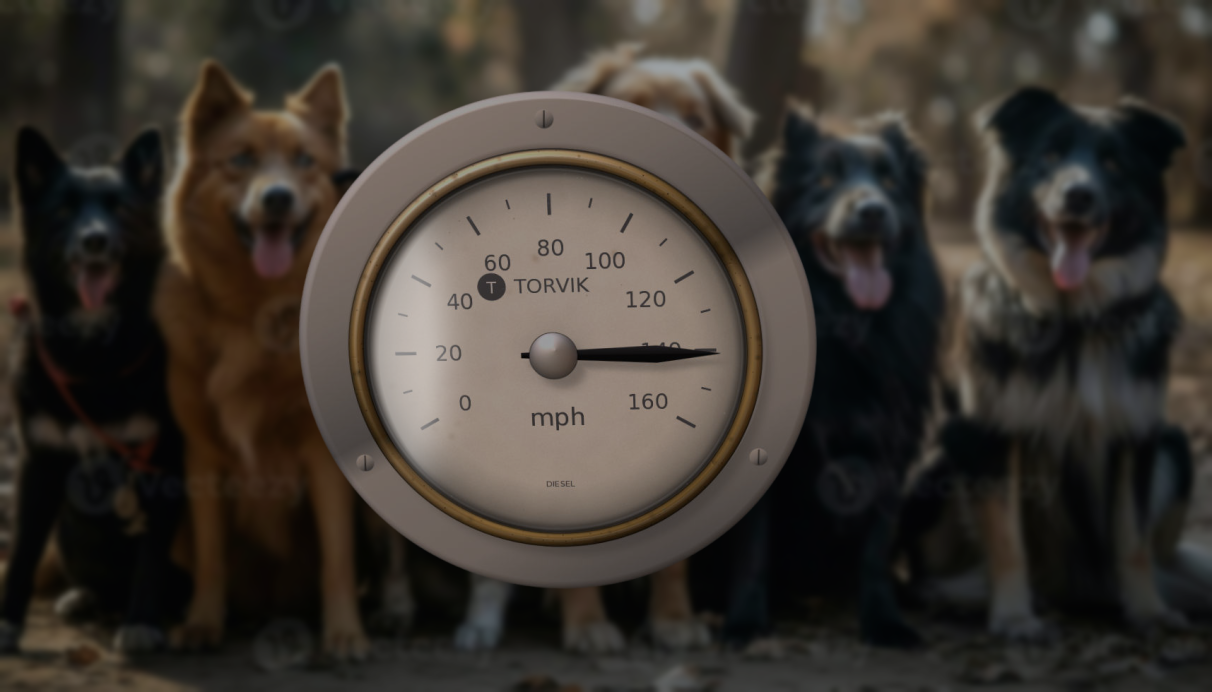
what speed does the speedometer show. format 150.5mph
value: 140mph
